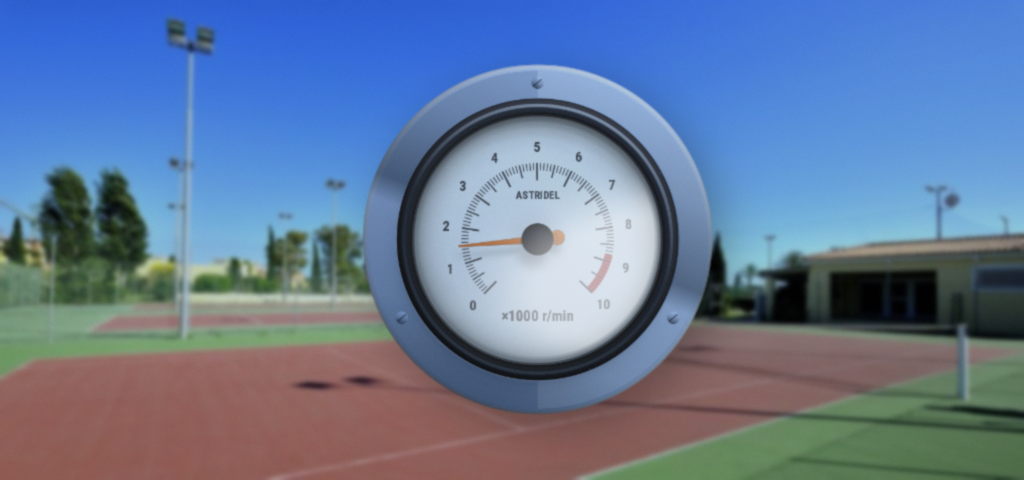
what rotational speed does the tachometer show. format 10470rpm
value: 1500rpm
